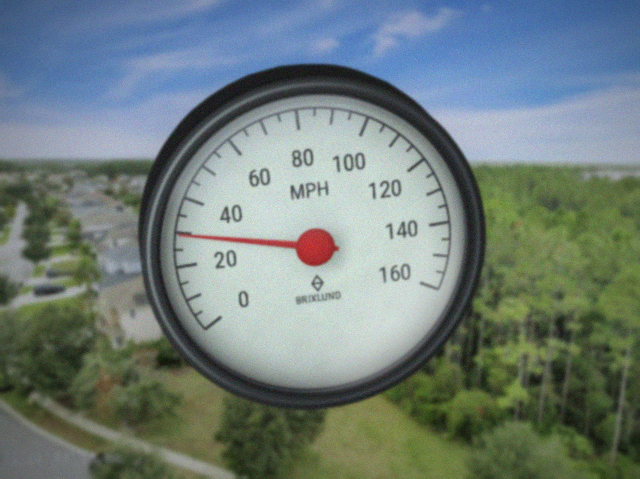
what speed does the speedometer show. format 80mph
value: 30mph
